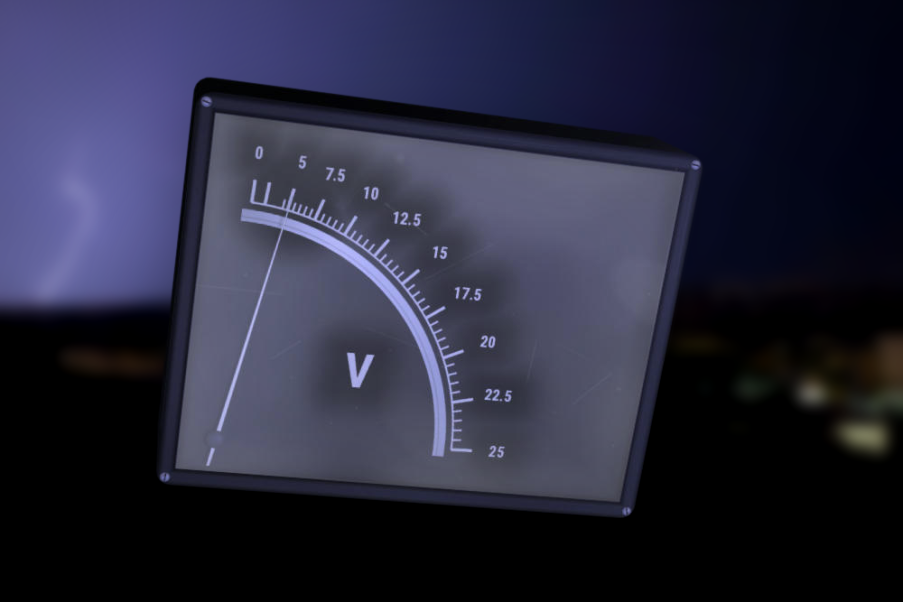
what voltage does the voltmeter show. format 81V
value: 5V
